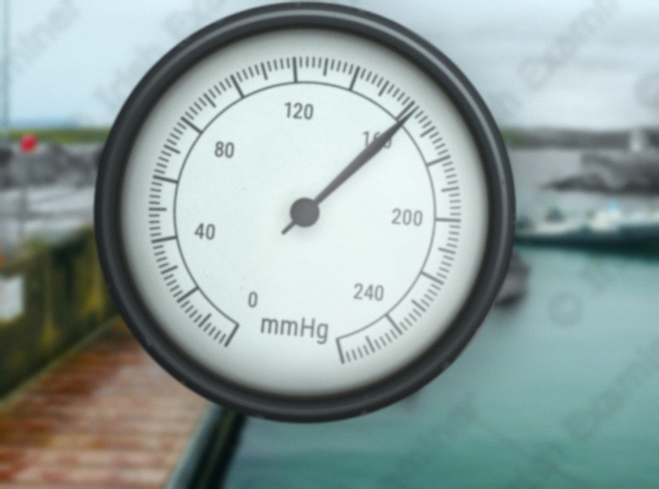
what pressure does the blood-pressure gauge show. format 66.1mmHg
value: 162mmHg
